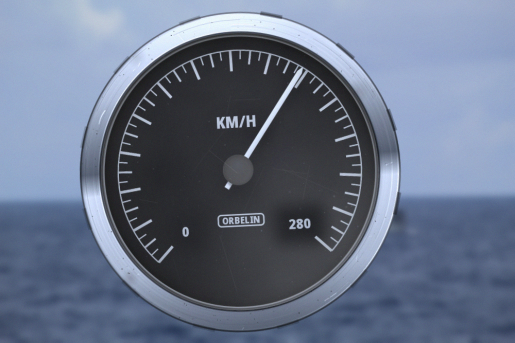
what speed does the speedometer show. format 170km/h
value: 177.5km/h
